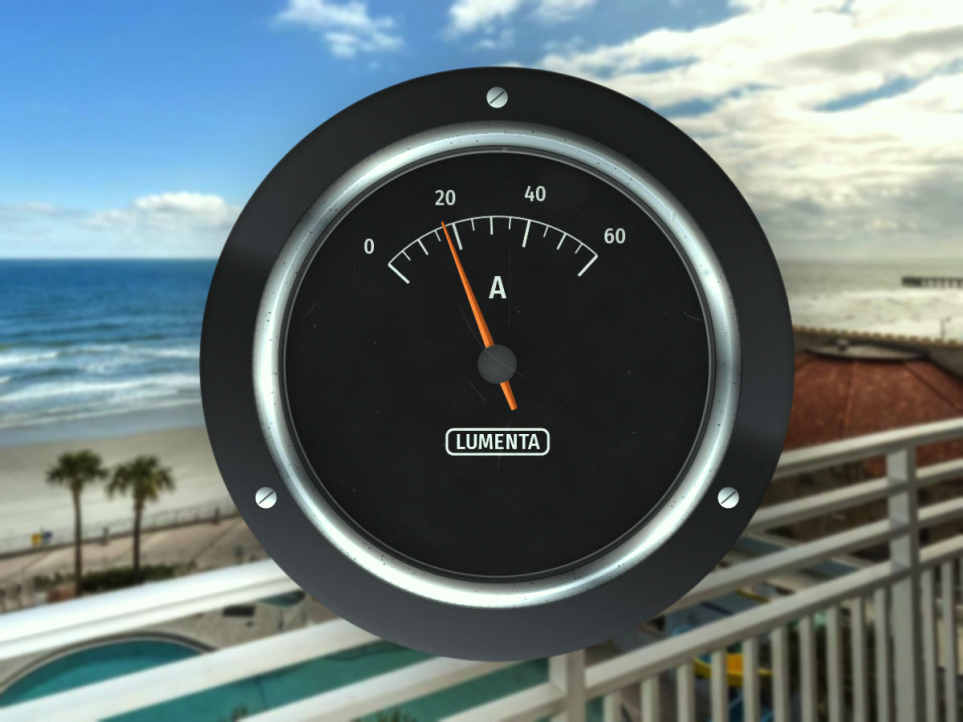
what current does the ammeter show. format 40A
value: 17.5A
